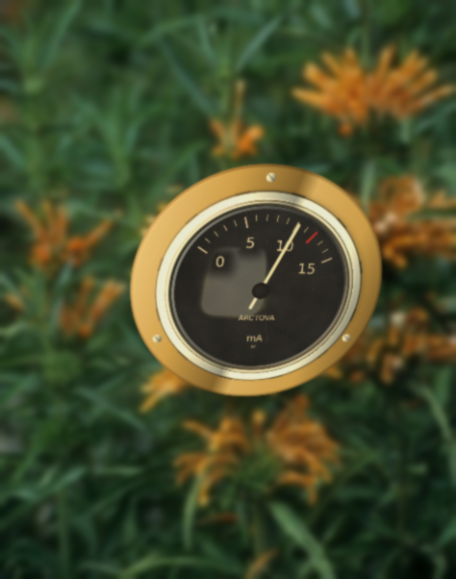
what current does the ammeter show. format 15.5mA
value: 10mA
